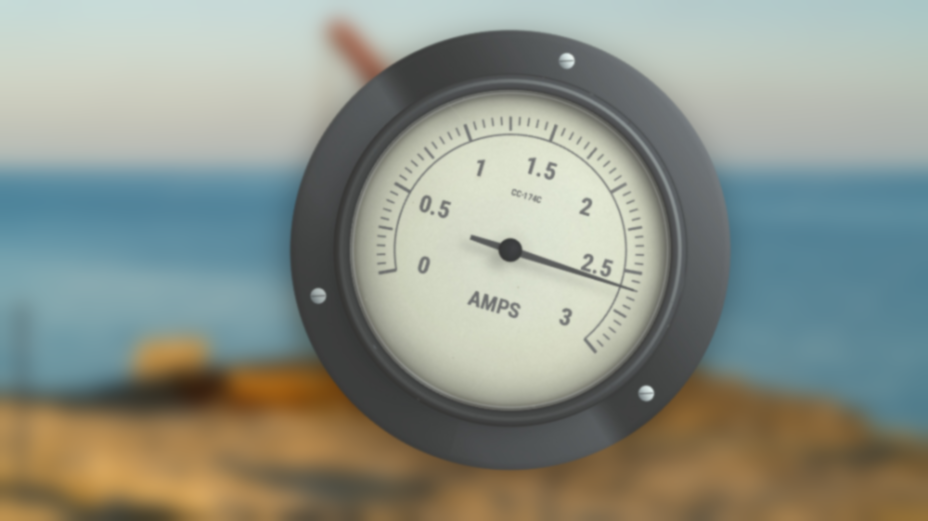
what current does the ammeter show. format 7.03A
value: 2.6A
